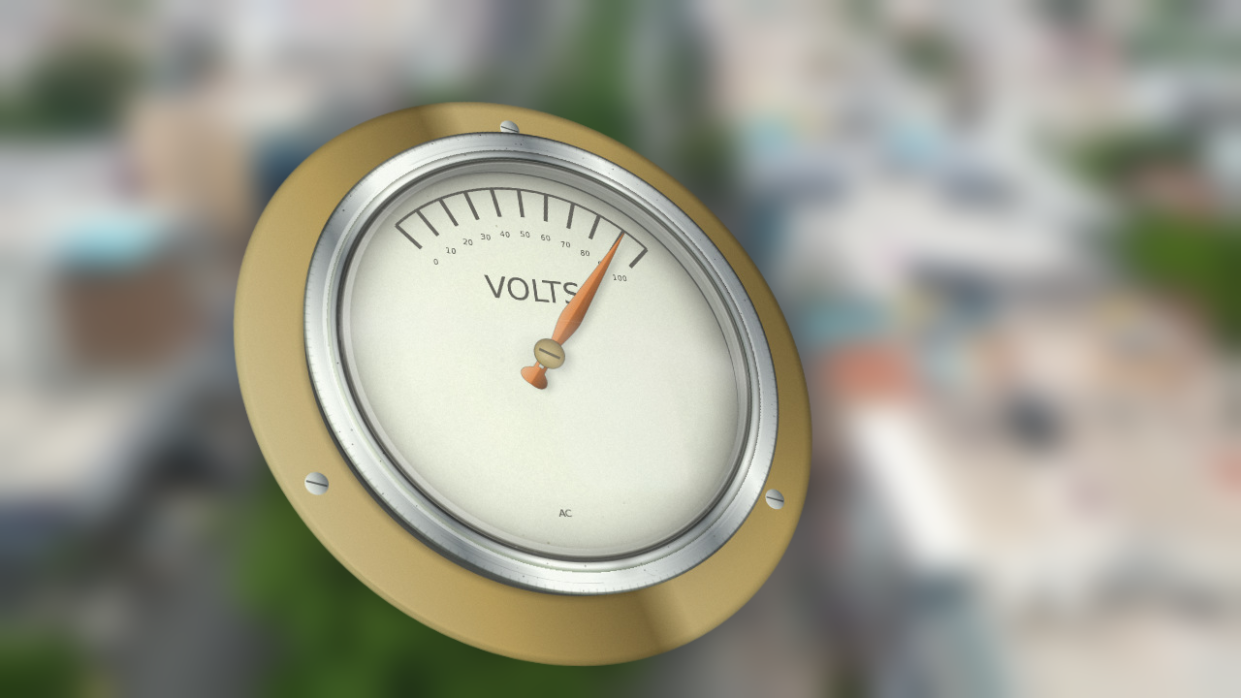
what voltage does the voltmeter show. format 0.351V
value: 90V
